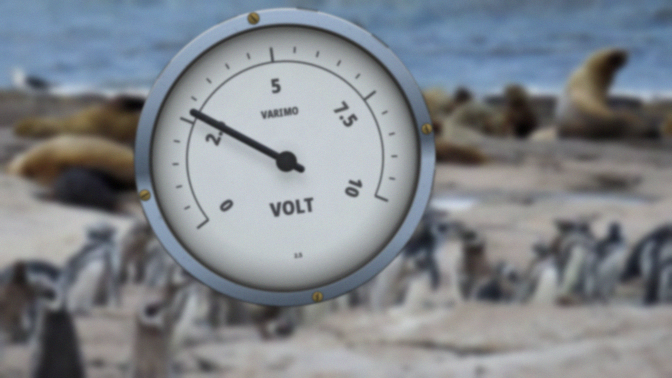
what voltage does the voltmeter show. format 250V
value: 2.75V
